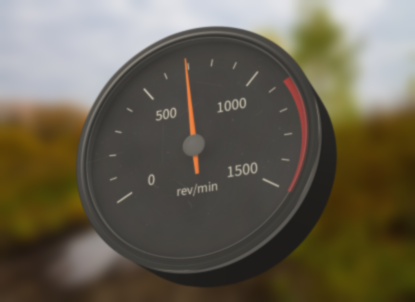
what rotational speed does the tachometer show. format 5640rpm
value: 700rpm
